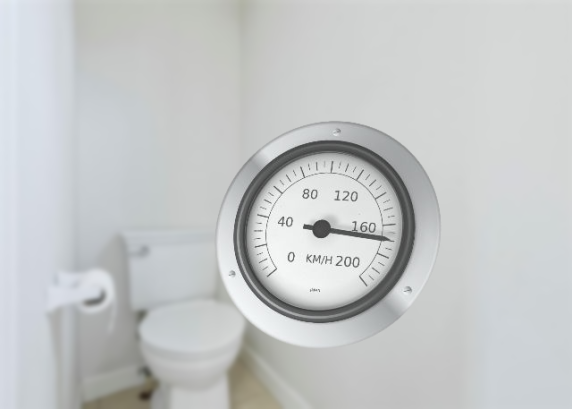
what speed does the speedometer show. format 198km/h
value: 170km/h
